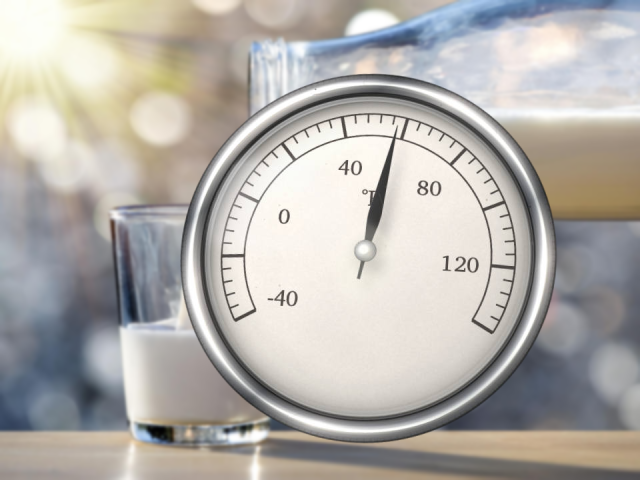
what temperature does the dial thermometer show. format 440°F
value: 58°F
